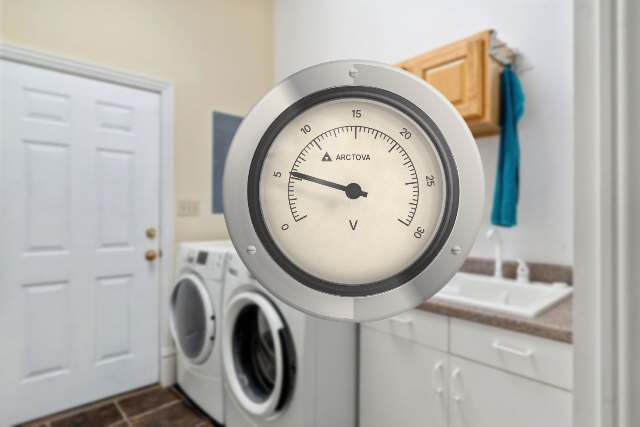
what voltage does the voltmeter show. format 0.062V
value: 5.5V
